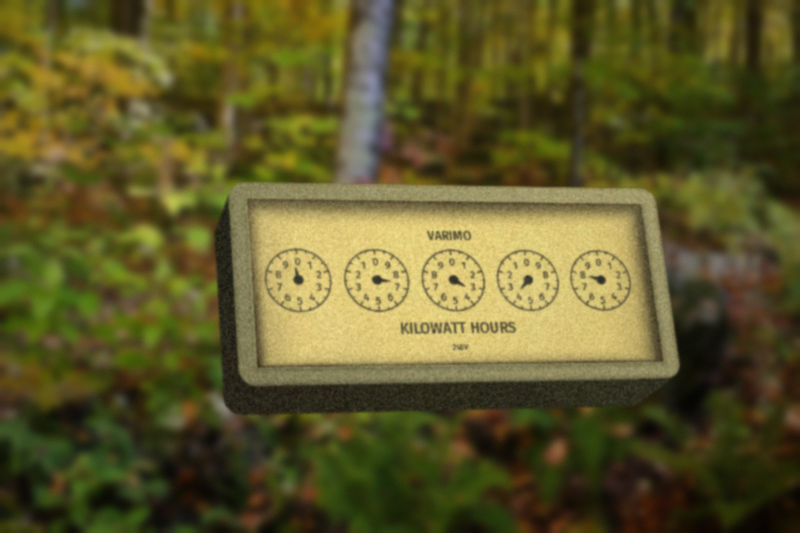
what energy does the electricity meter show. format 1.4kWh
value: 97338kWh
